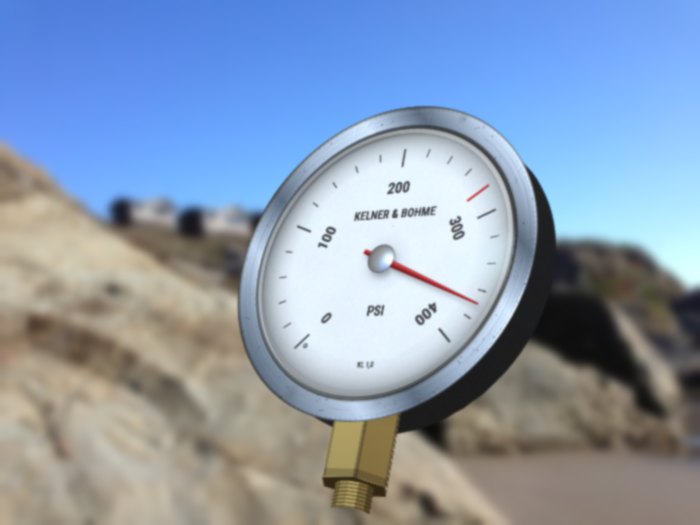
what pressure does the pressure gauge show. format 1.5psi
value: 370psi
